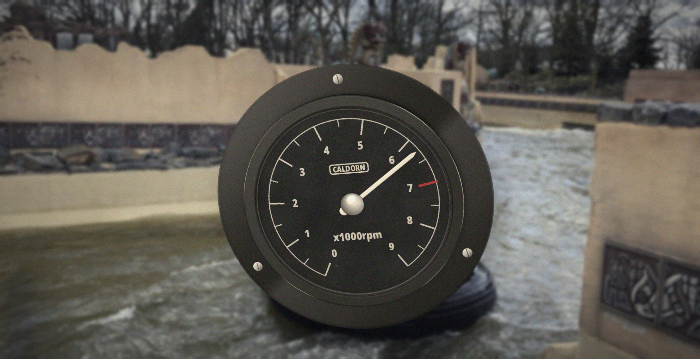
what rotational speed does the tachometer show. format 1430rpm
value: 6250rpm
